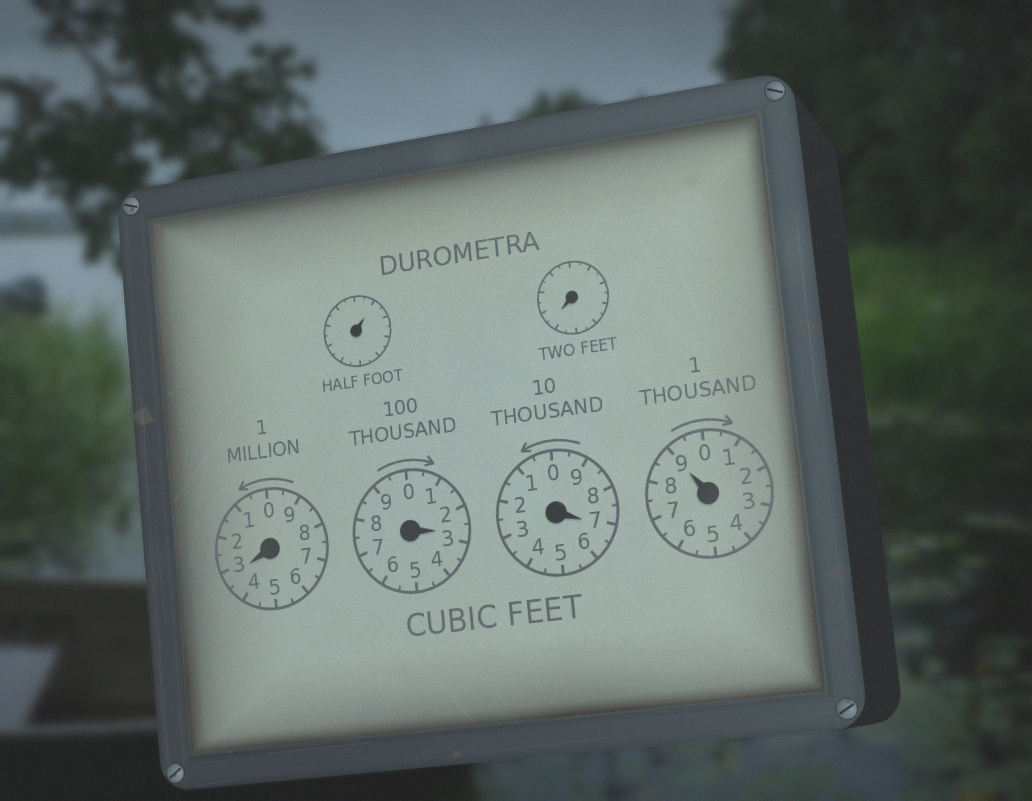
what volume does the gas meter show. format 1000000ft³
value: 326900ft³
